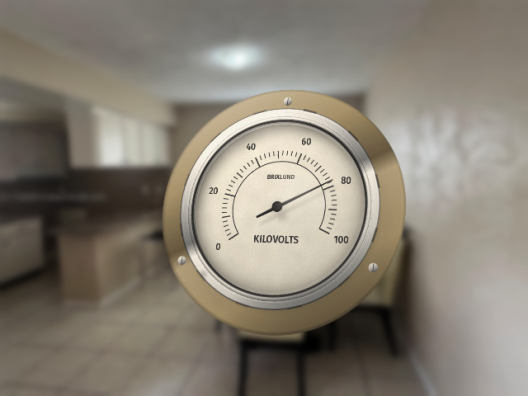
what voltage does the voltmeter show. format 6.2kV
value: 78kV
